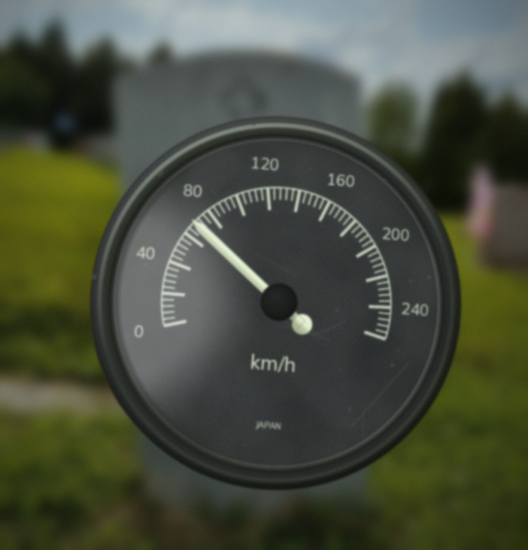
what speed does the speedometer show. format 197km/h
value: 68km/h
